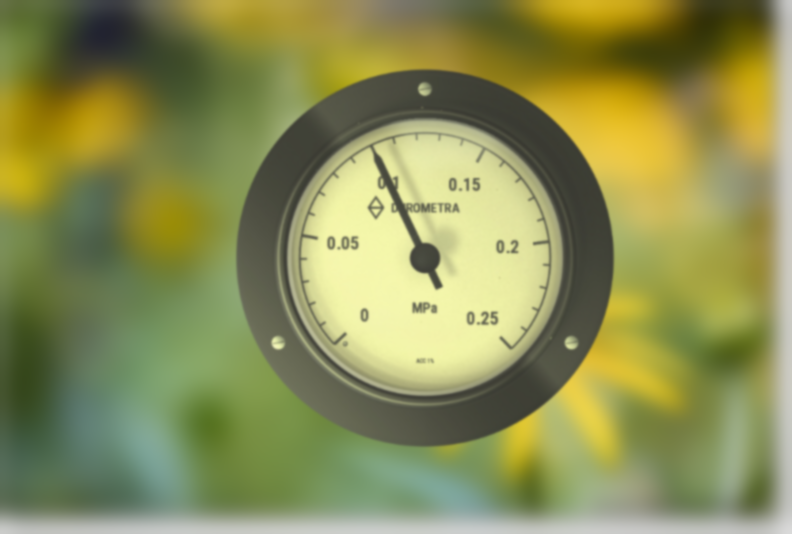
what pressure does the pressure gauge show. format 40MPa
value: 0.1MPa
